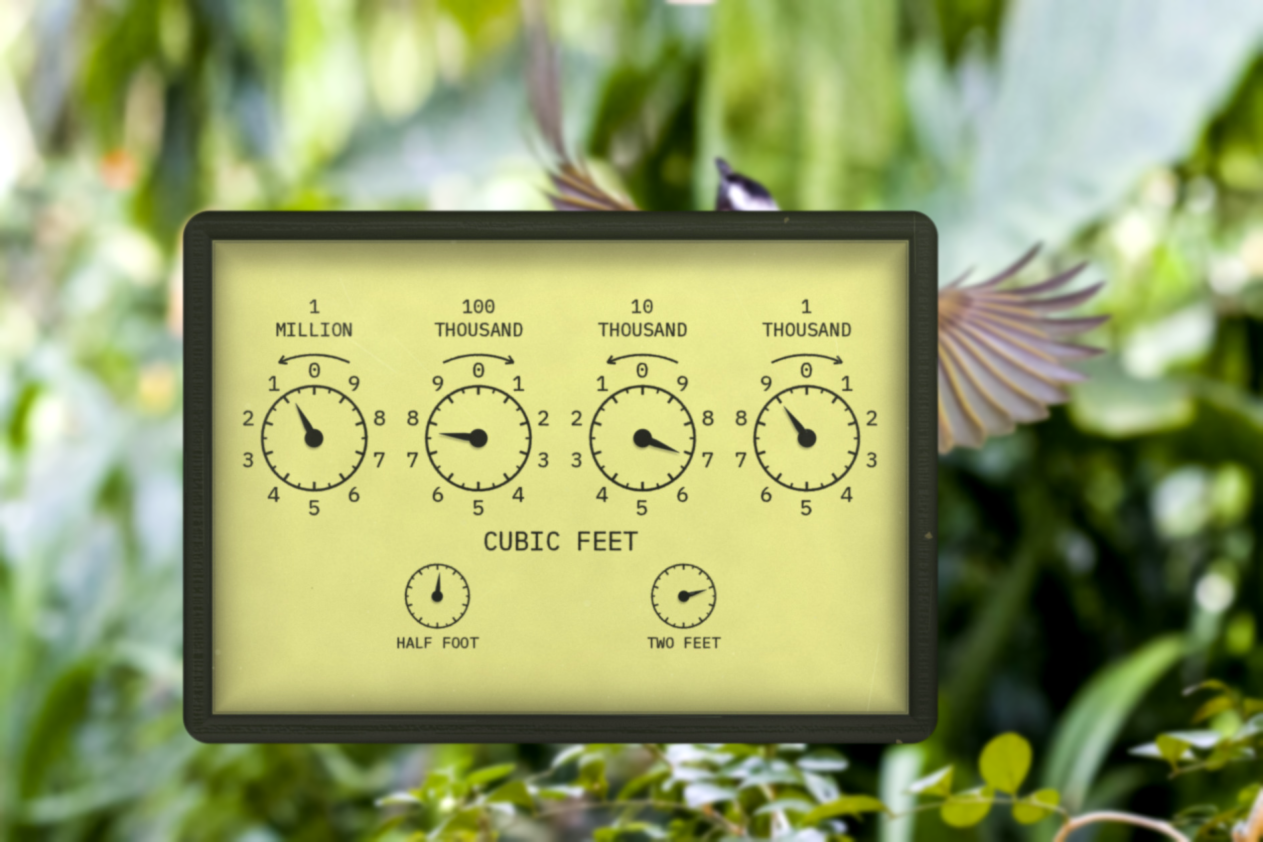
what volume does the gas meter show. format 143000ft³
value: 76900ft³
